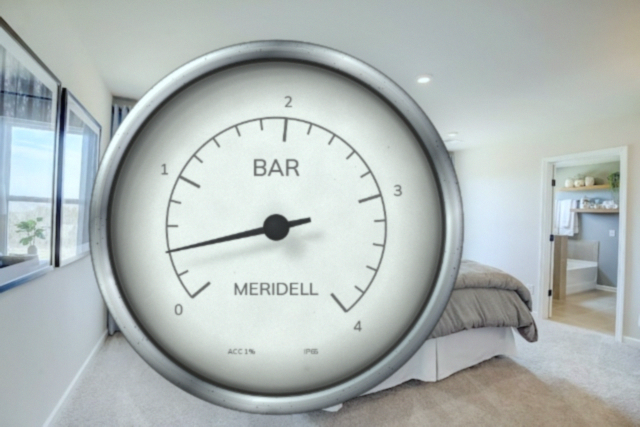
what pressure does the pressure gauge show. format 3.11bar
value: 0.4bar
